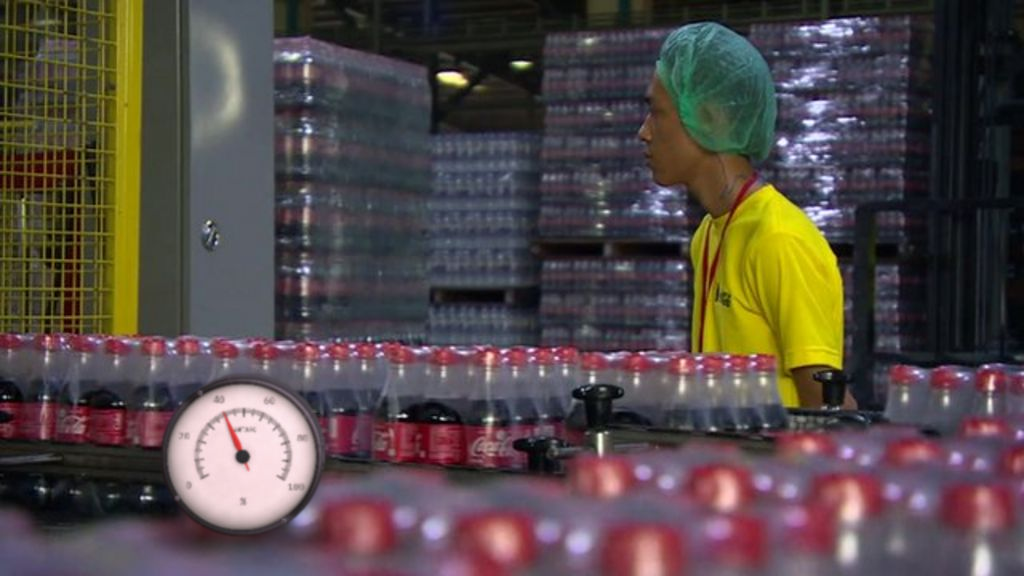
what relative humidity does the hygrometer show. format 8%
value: 40%
